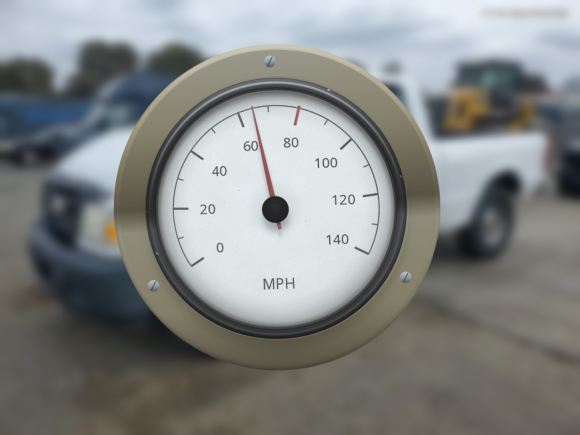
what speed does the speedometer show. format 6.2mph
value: 65mph
